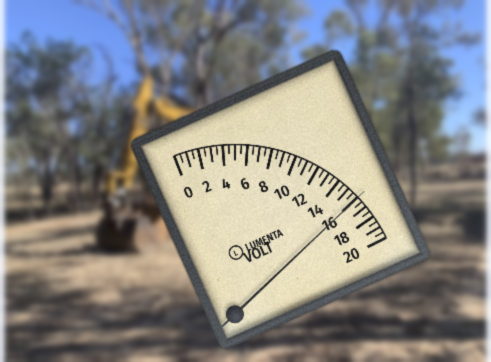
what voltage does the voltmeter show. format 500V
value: 16V
